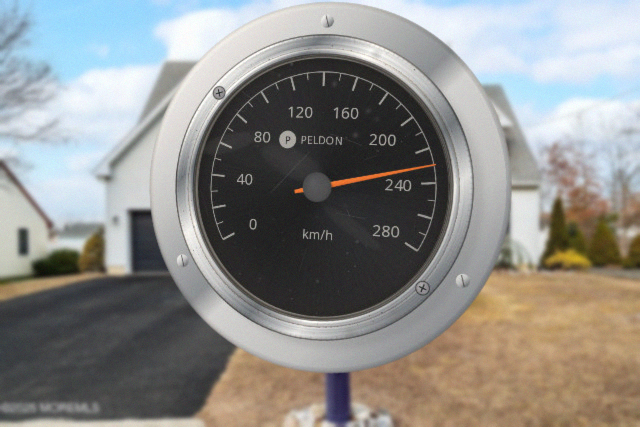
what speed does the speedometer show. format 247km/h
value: 230km/h
